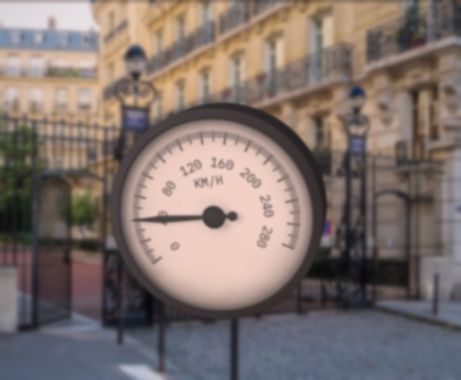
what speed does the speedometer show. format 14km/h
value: 40km/h
